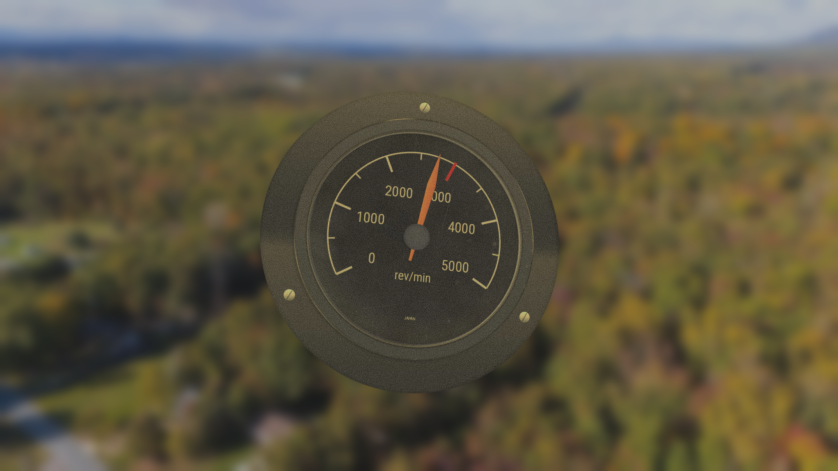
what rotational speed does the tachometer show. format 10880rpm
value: 2750rpm
